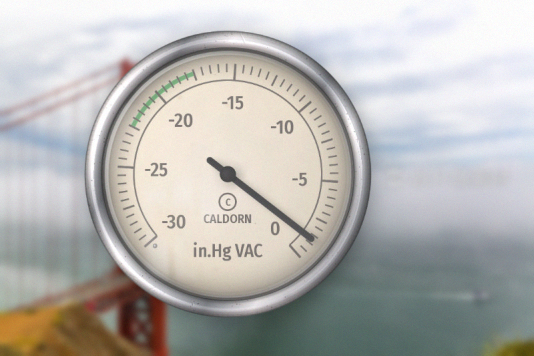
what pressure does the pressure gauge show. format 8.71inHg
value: -1.25inHg
